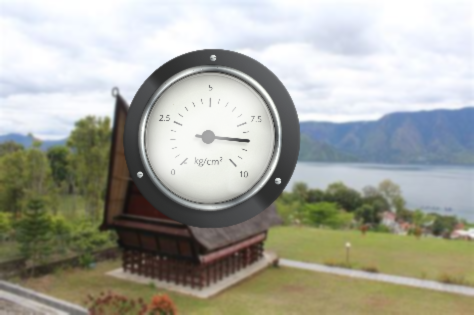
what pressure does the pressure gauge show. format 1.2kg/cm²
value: 8.5kg/cm²
